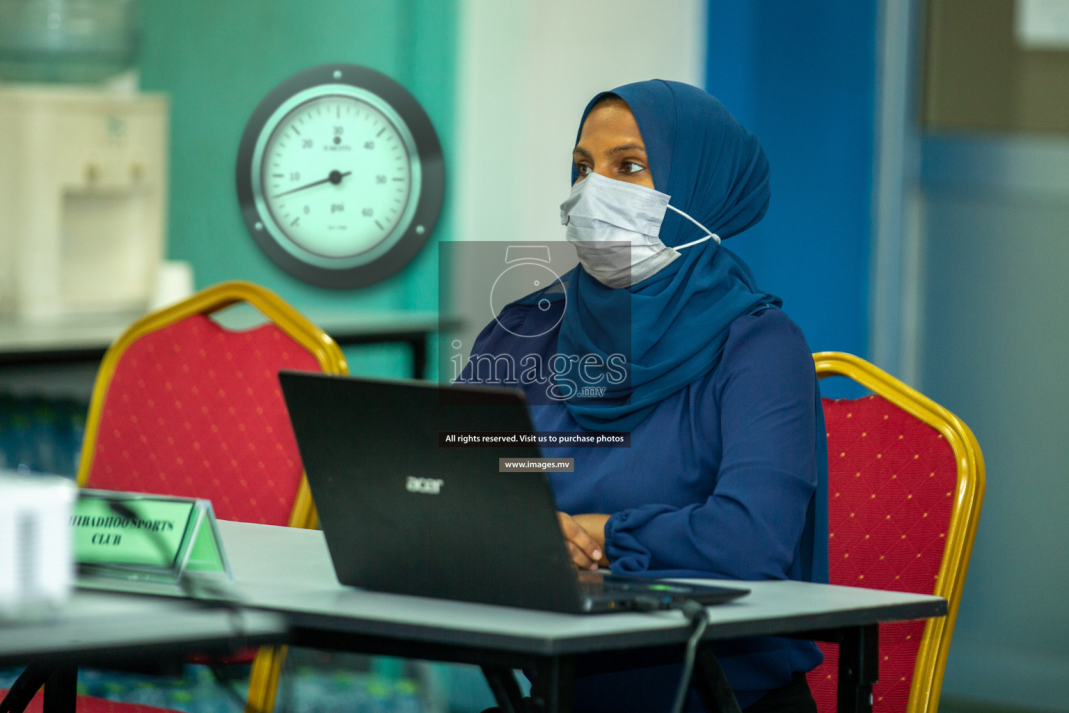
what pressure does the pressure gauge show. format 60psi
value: 6psi
